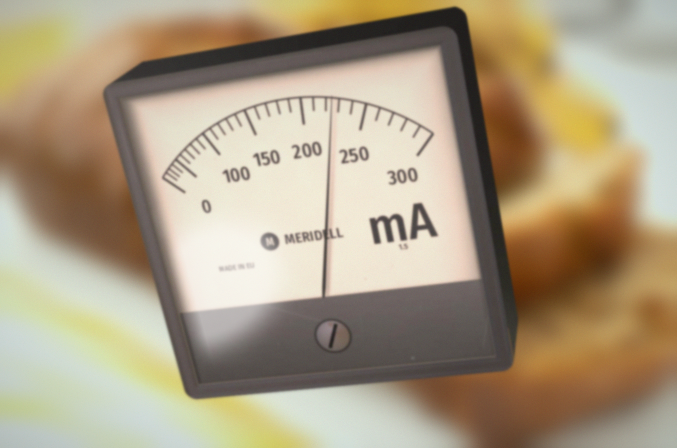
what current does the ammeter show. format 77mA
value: 225mA
